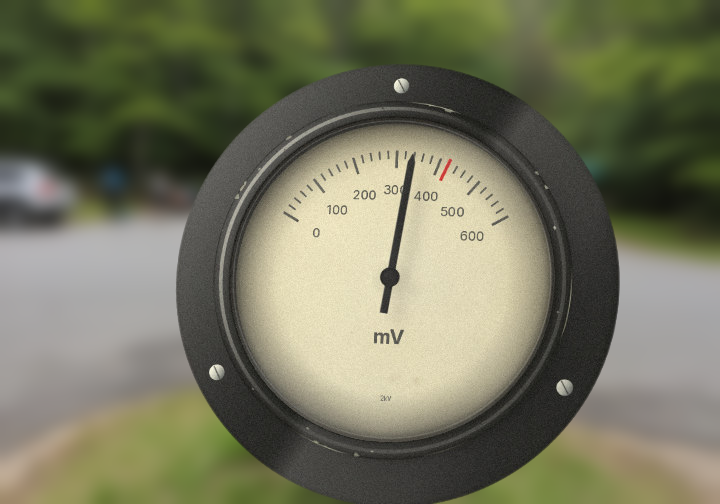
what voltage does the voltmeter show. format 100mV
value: 340mV
